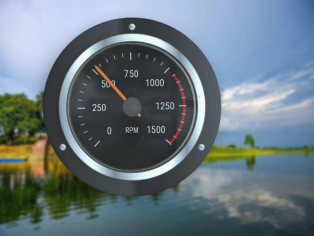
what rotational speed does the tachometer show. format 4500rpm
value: 525rpm
